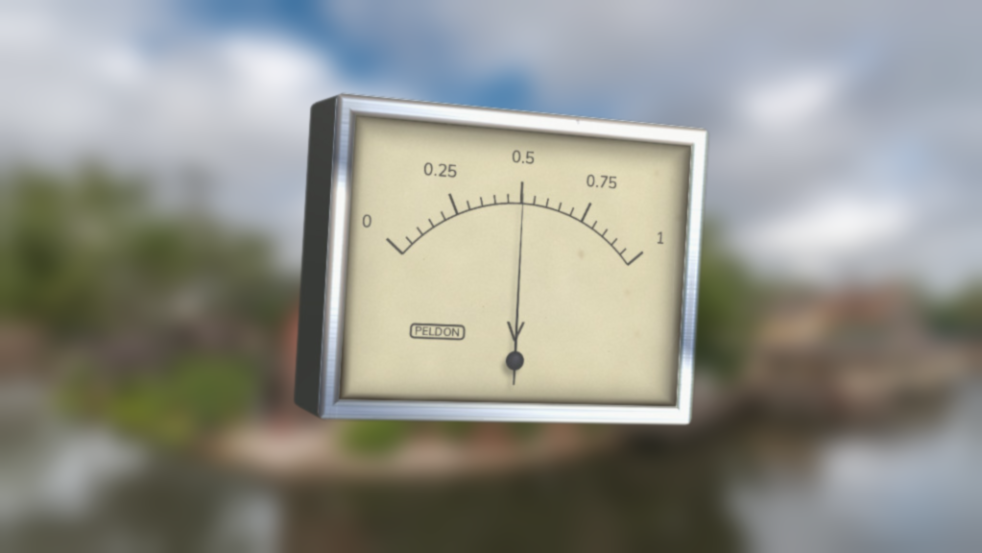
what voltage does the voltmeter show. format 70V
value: 0.5V
